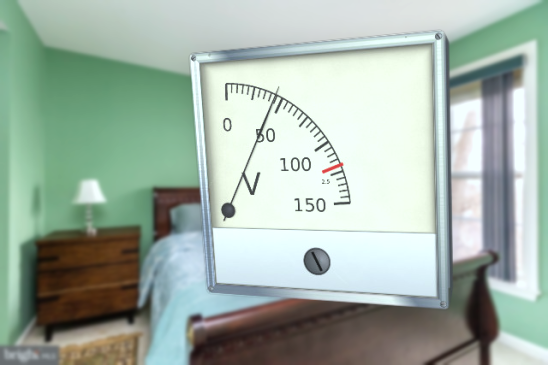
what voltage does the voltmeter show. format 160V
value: 45V
